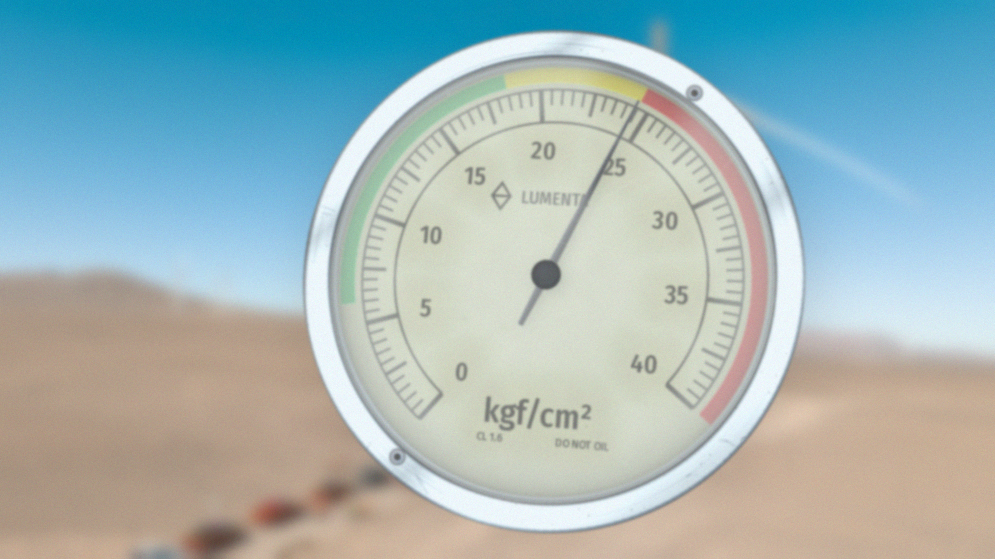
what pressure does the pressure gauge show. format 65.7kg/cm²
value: 24.5kg/cm²
